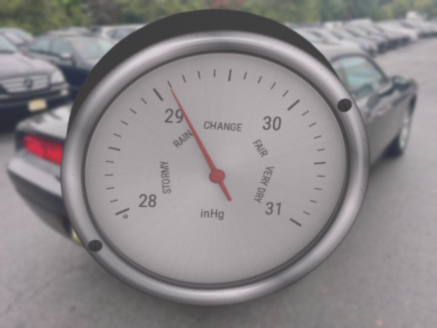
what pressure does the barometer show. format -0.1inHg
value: 29.1inHg
